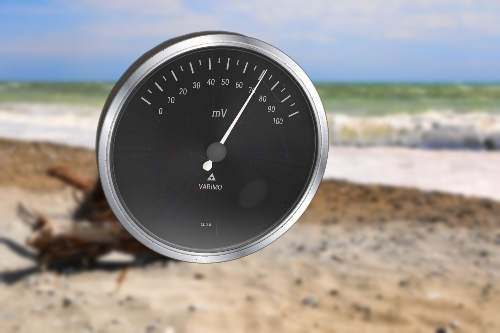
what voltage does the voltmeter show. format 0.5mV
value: 70mV
